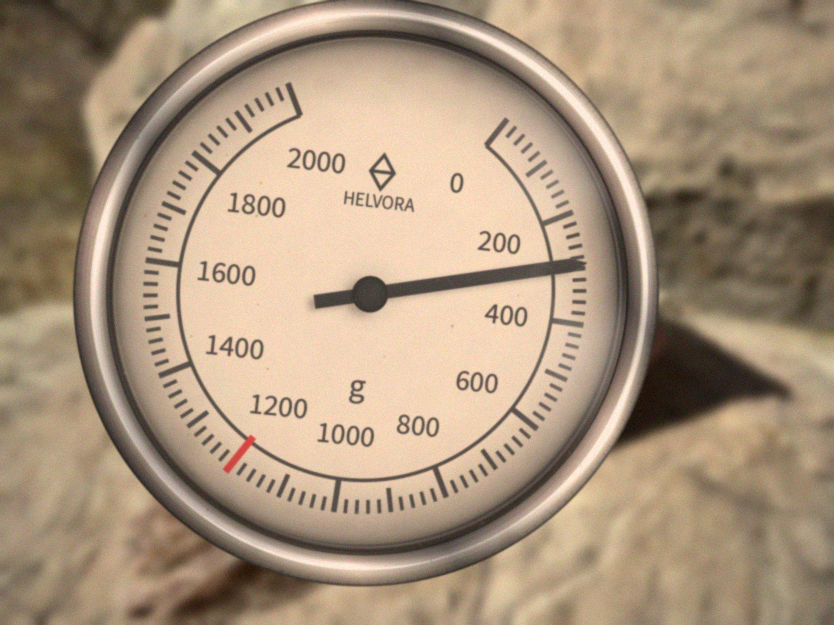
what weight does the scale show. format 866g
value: 290g
